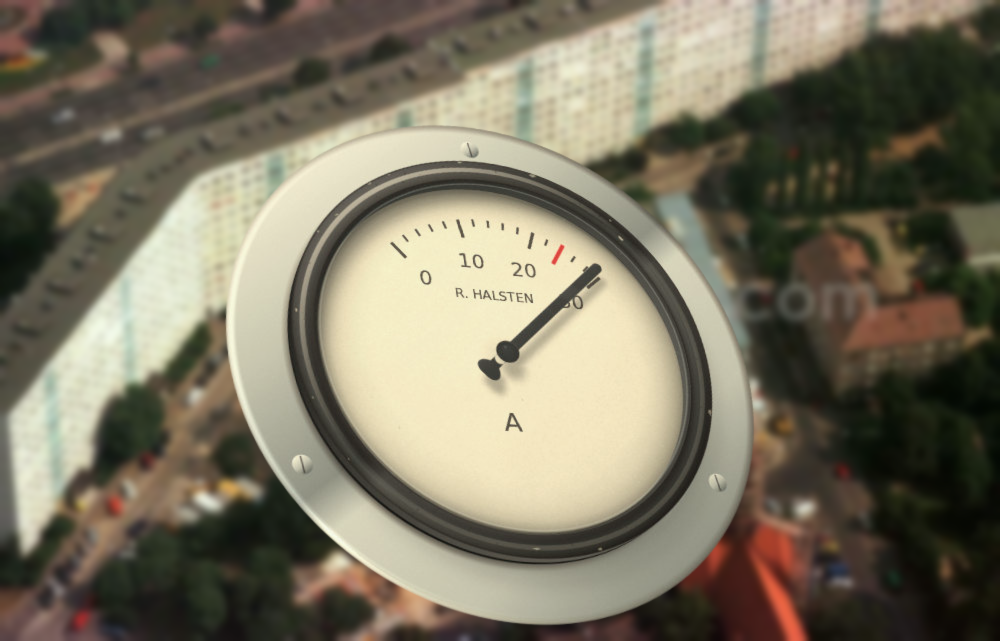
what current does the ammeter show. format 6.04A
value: 29A
